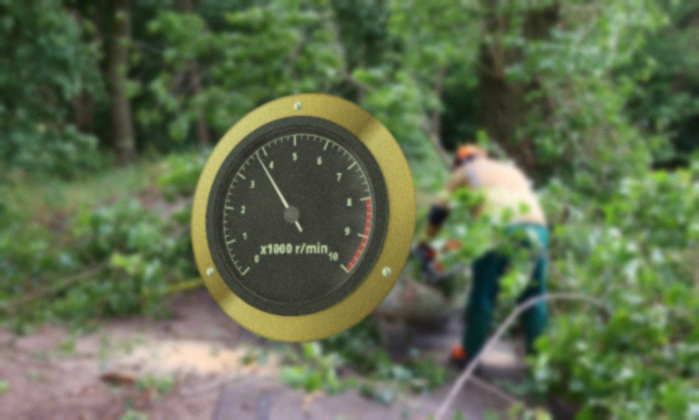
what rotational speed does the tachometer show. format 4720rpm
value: 3800rpm
